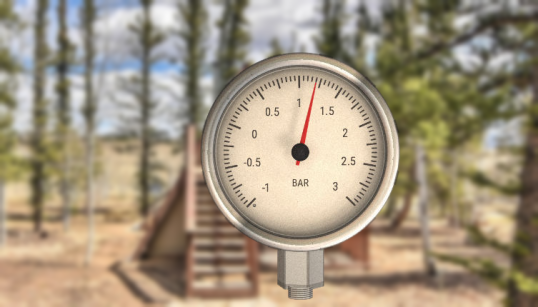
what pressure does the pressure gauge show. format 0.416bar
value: 1.2bar
